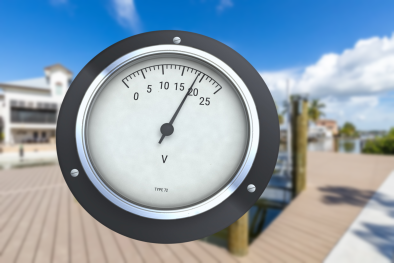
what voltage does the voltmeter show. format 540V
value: 19V
